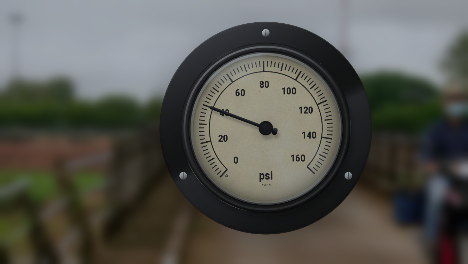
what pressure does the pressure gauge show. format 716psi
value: 40psi
